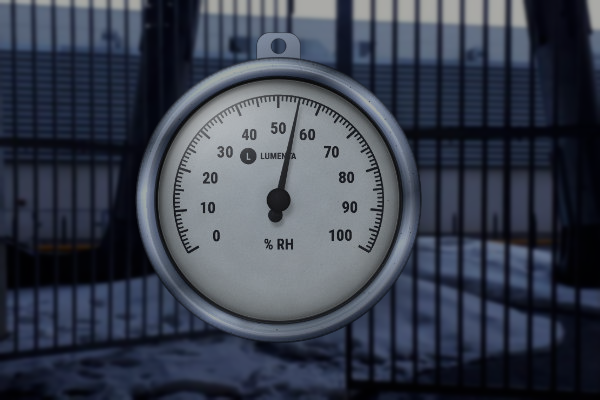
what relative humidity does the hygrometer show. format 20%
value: 55%
